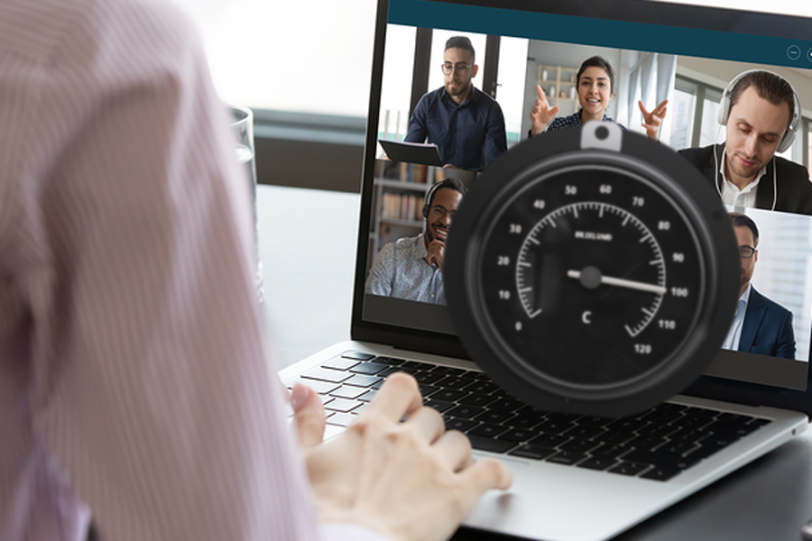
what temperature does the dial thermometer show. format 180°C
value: 100°C
